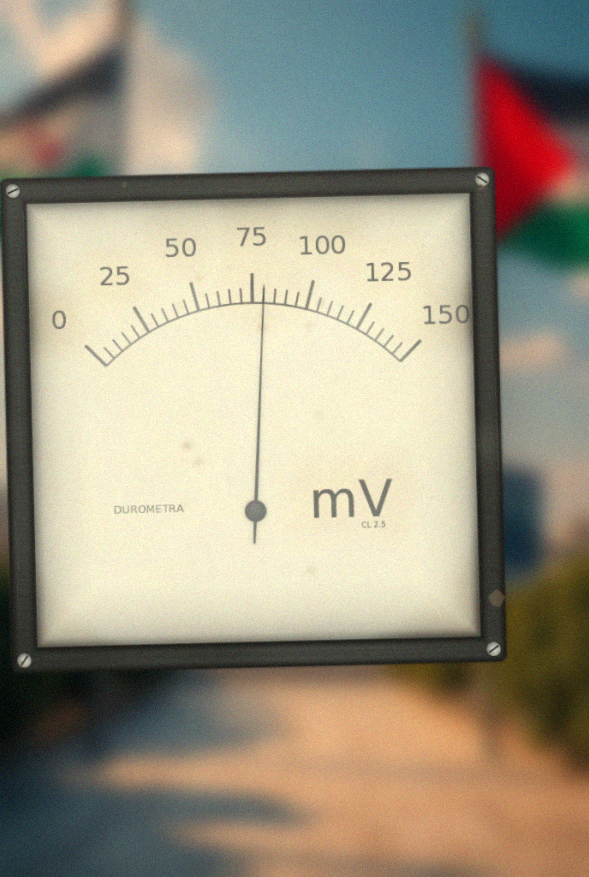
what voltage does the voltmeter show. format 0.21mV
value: 80mV
